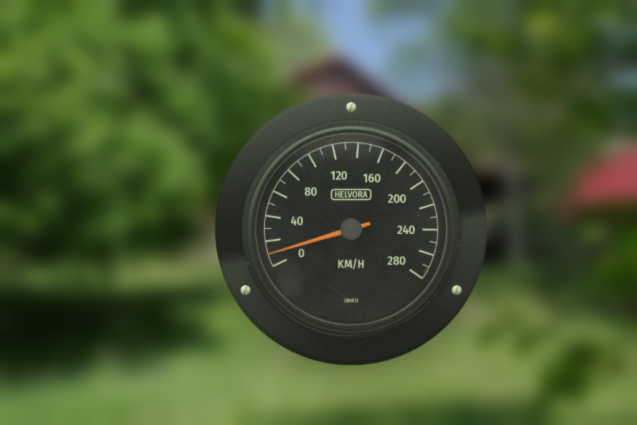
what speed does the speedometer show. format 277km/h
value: 10km/h
